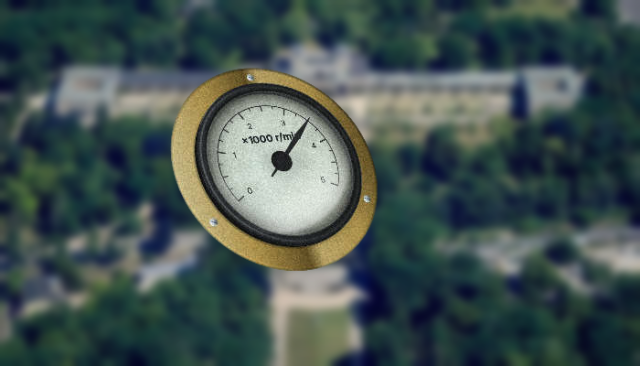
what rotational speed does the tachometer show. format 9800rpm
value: 3500rpm
